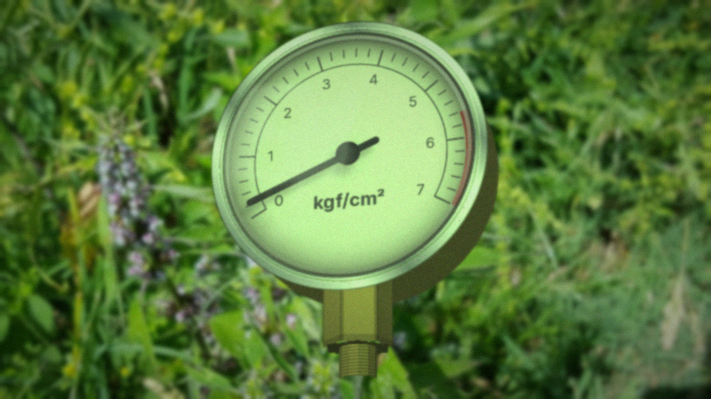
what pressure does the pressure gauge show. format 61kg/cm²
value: 0.2kg/cm²
